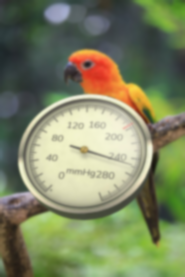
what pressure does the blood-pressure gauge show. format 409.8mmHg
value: 250mmHg
